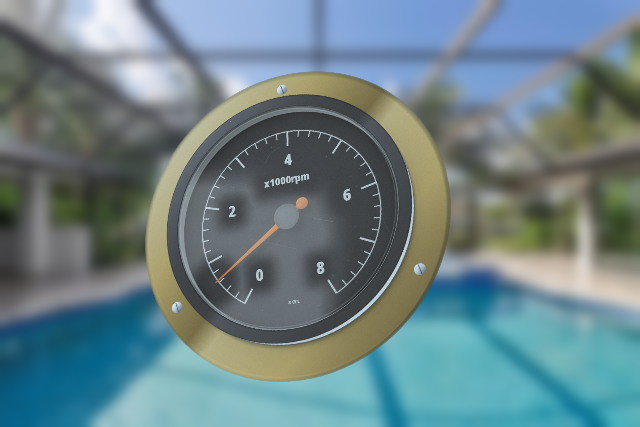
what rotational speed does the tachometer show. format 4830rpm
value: 600rpm
